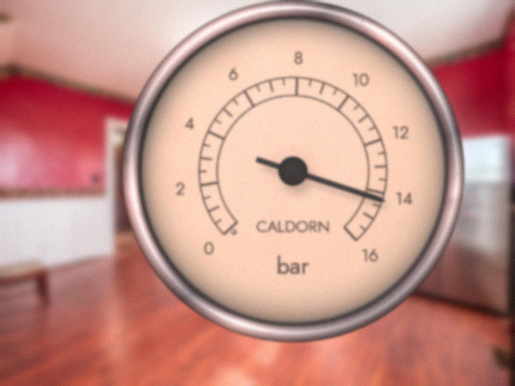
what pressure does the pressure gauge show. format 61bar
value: 14.25bar
